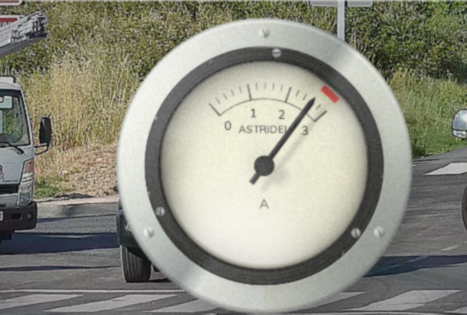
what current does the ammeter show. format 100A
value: 2.6A
